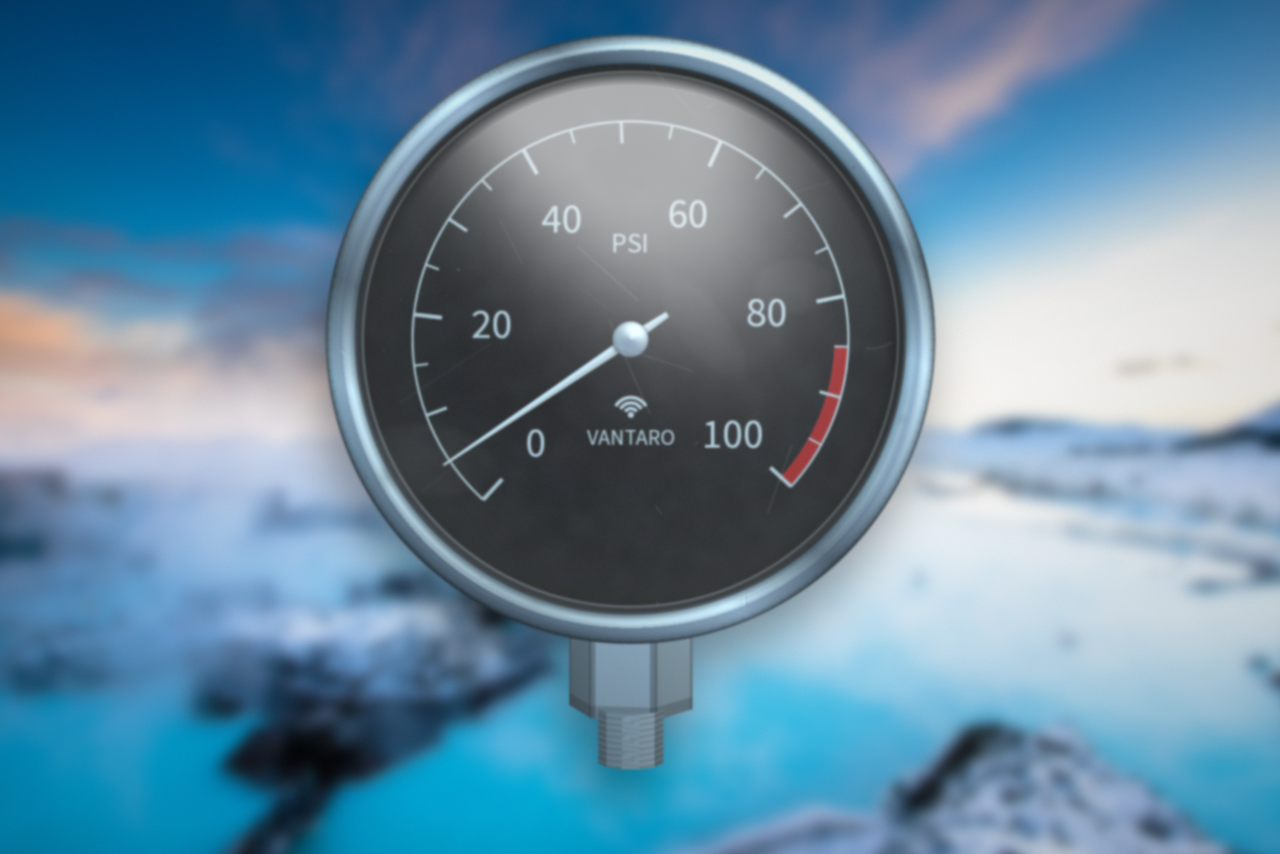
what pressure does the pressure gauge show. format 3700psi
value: 5psi
